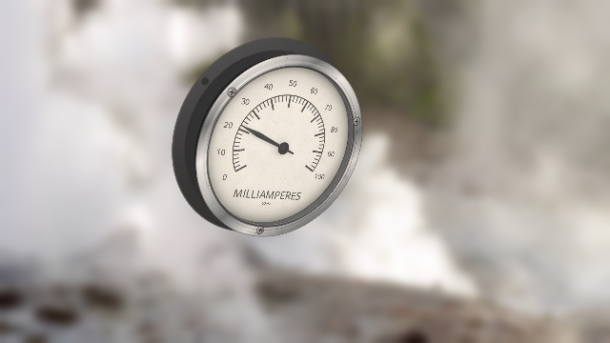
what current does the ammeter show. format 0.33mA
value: 22mA
